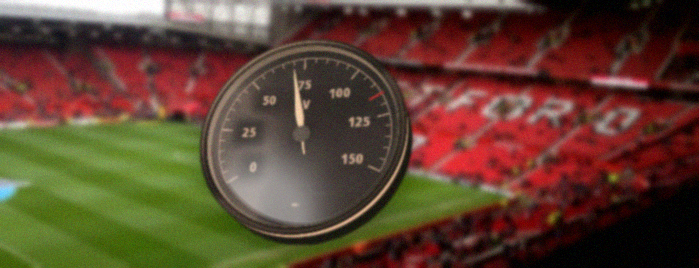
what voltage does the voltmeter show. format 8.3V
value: 70V
